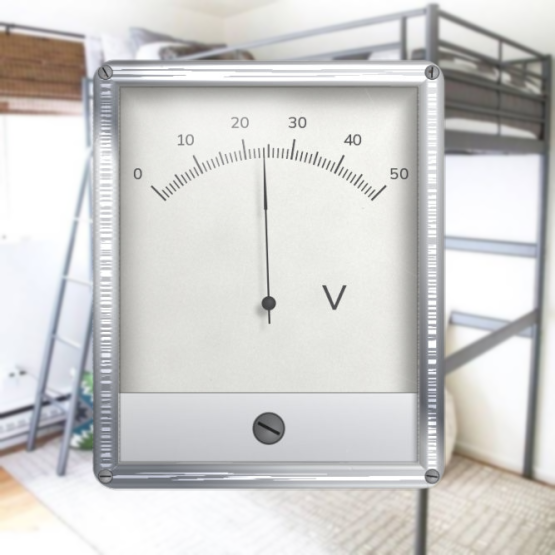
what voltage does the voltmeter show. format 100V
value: 24V
